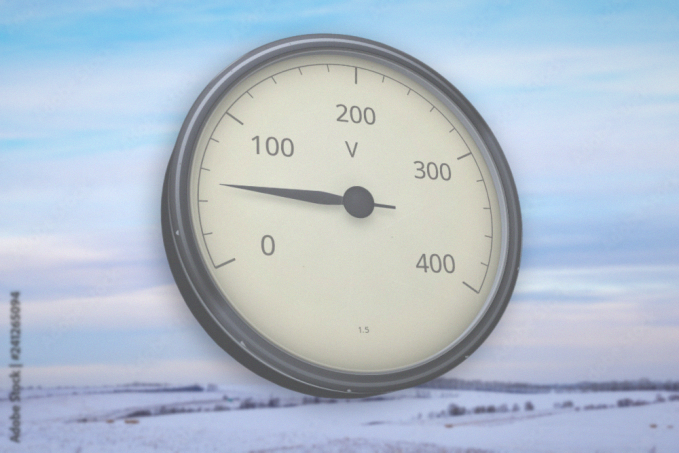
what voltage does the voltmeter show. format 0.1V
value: 50V
